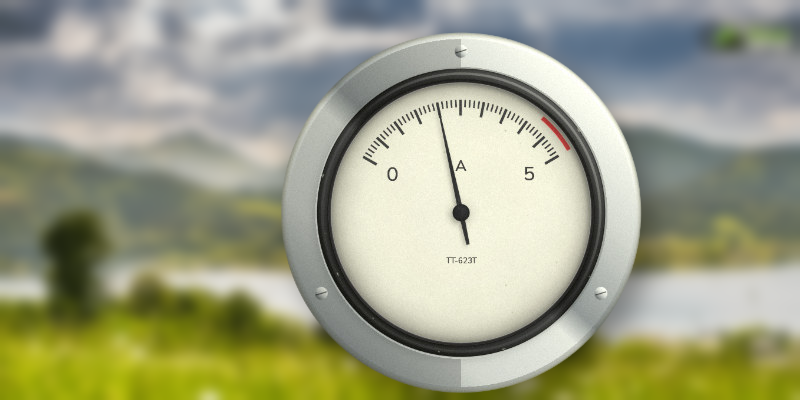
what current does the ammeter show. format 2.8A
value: 2A
